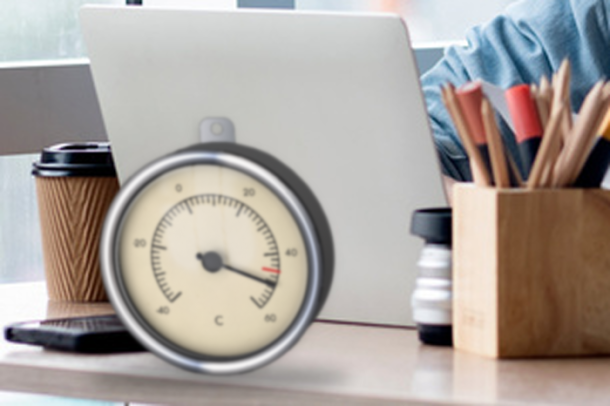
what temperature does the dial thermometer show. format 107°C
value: 50°C
